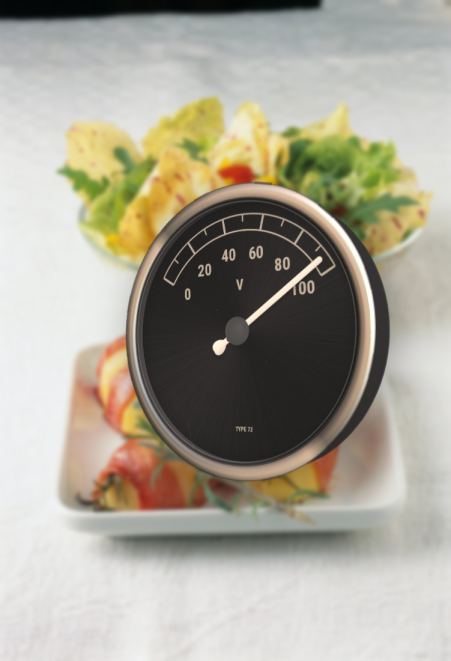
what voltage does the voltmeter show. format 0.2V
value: 95V
